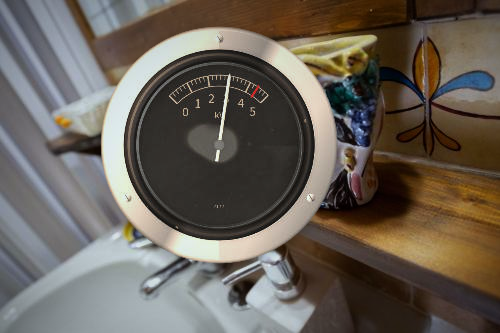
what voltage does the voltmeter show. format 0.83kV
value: 3kV
